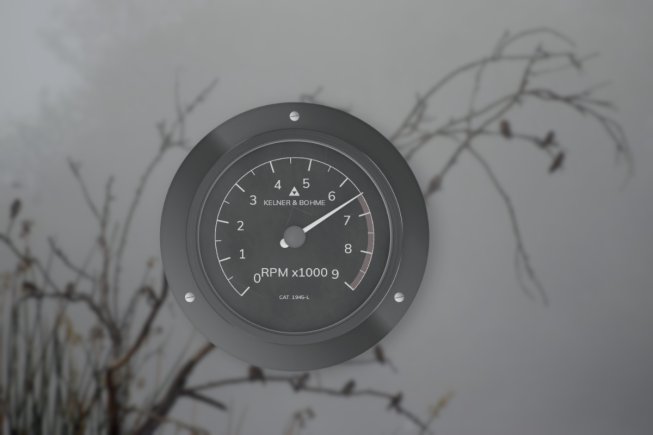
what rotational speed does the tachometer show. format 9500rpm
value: 6500rpm
